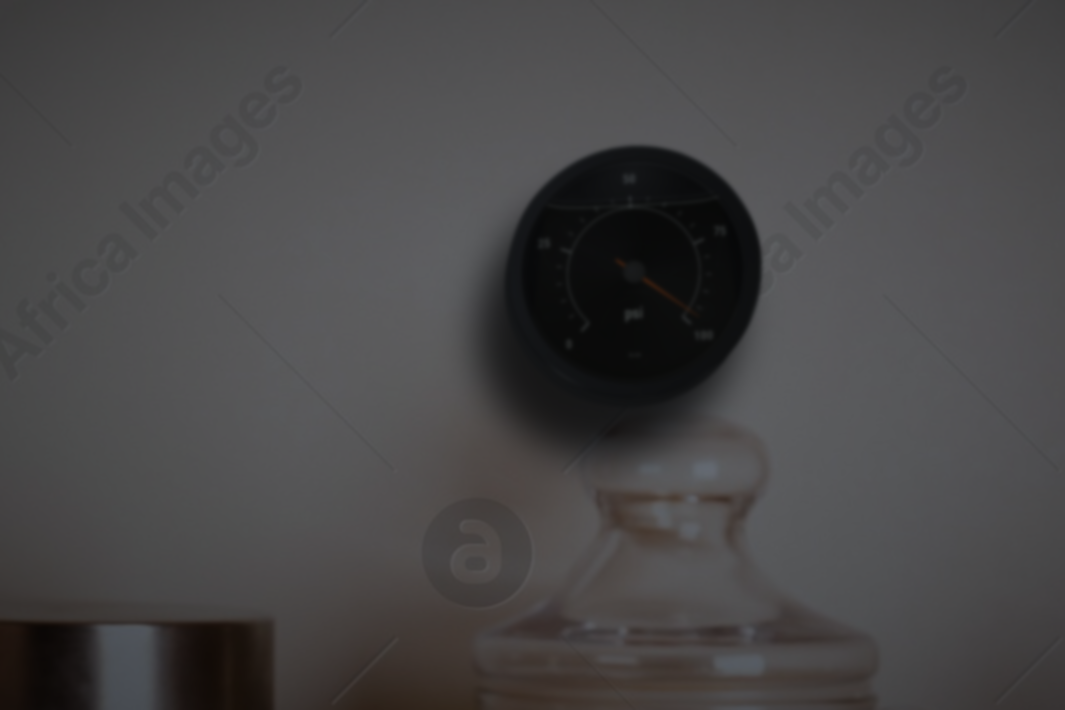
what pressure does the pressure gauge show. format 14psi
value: 97.5psi
